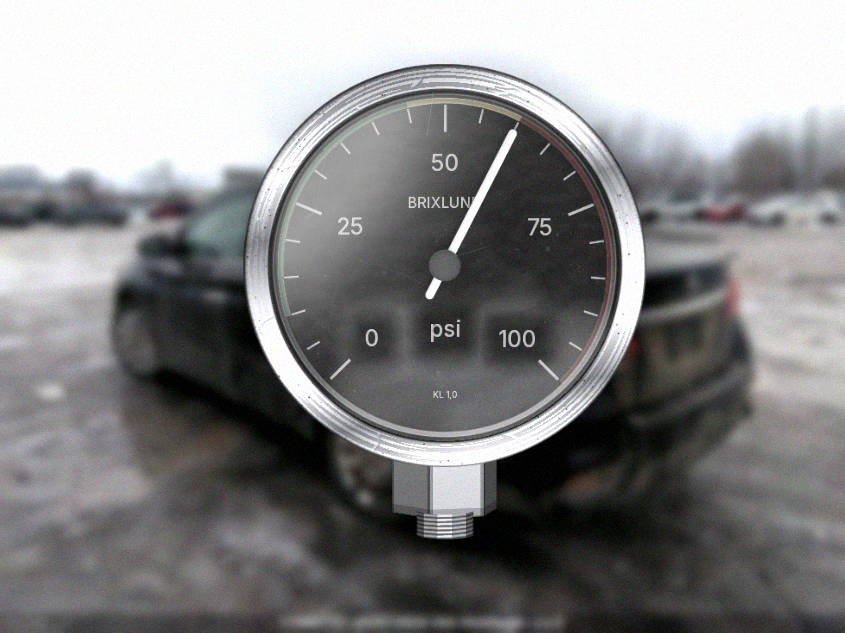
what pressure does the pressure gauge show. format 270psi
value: 60psi
